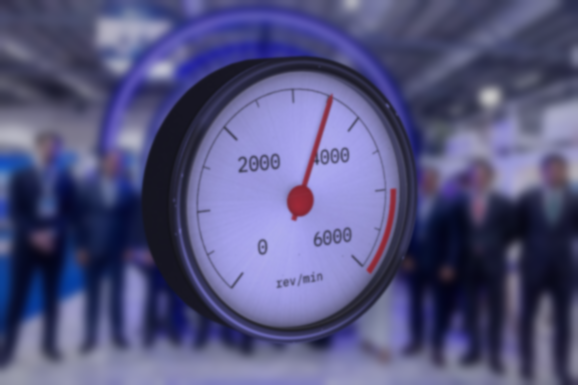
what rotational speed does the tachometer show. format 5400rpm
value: 3500rpm
